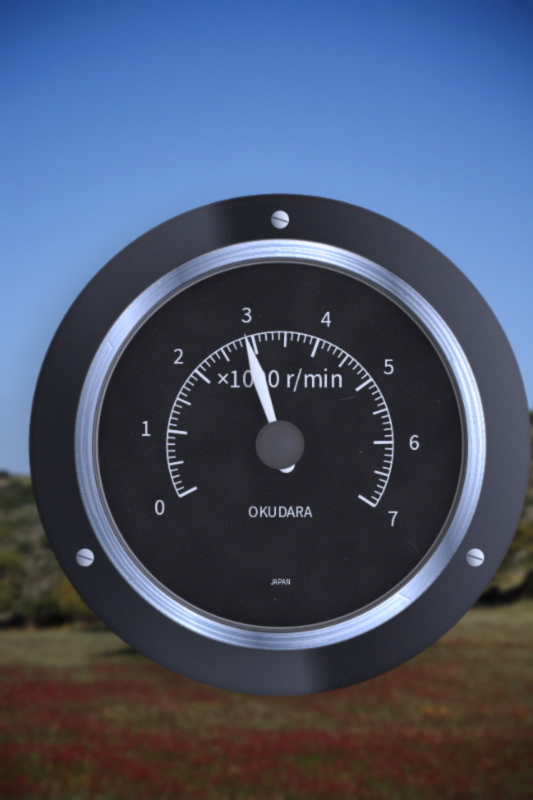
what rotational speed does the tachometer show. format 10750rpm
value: 2900rpm
